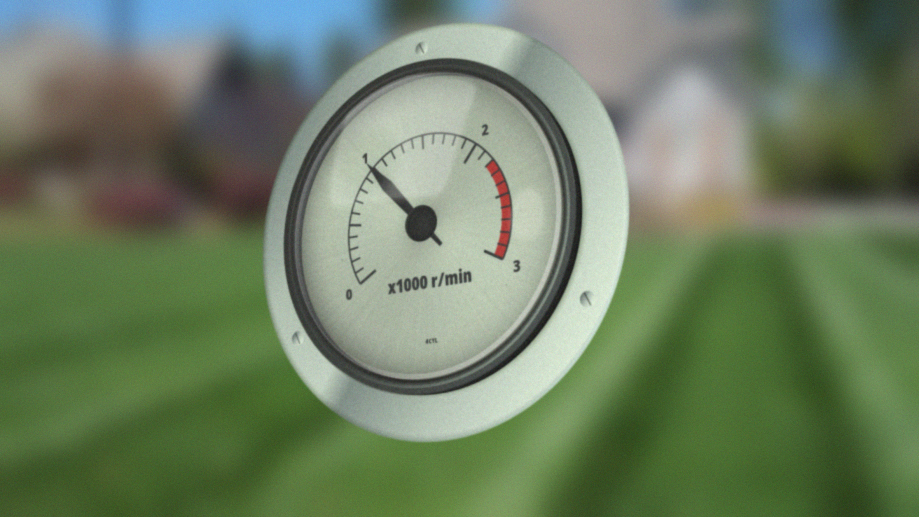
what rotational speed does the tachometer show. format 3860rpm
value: 1000rpm
